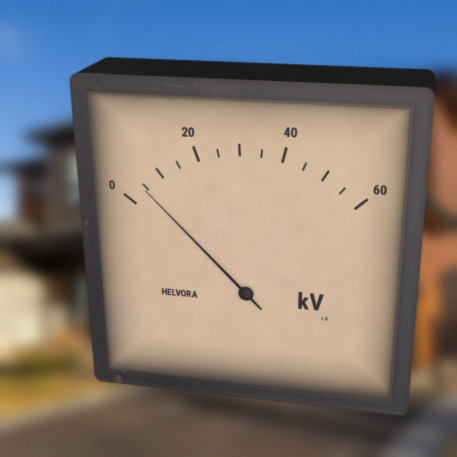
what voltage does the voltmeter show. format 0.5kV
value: 5kV
